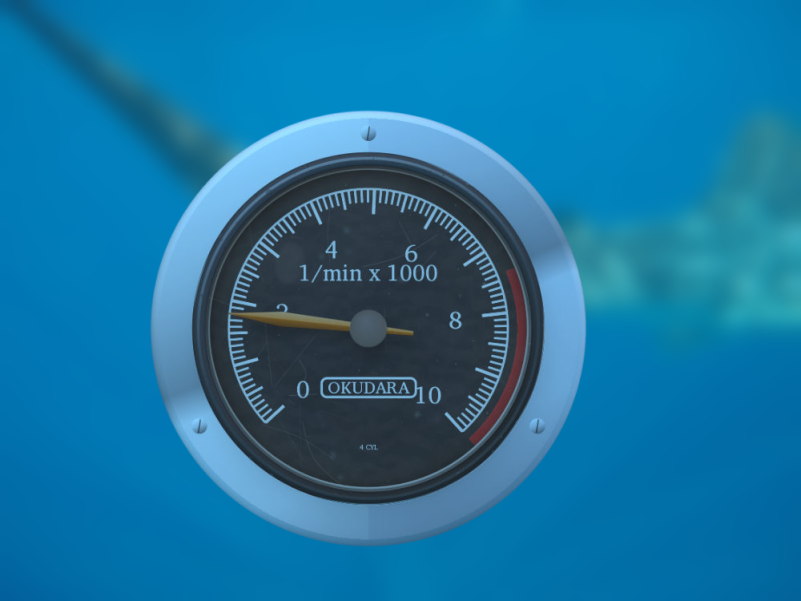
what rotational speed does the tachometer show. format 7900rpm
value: 1800rpm
